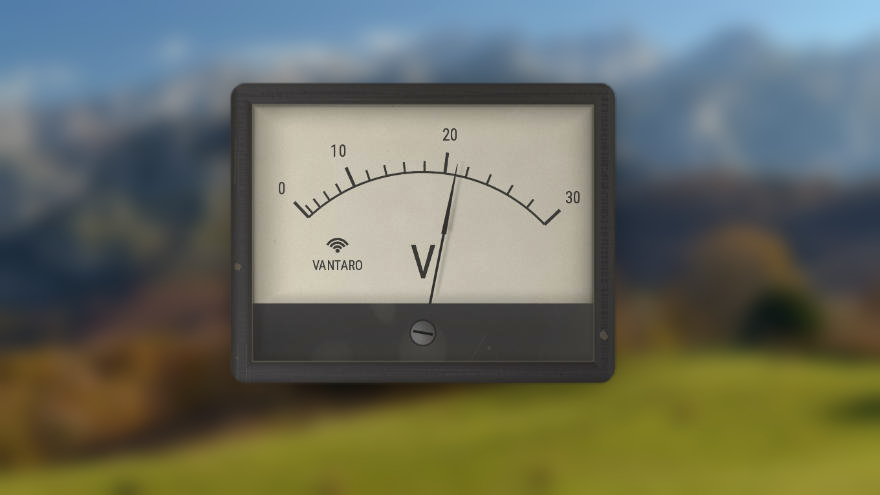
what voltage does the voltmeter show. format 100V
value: 21V
